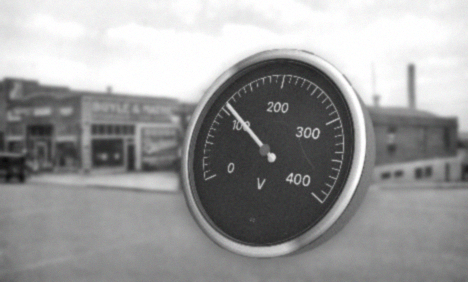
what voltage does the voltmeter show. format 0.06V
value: 110V
